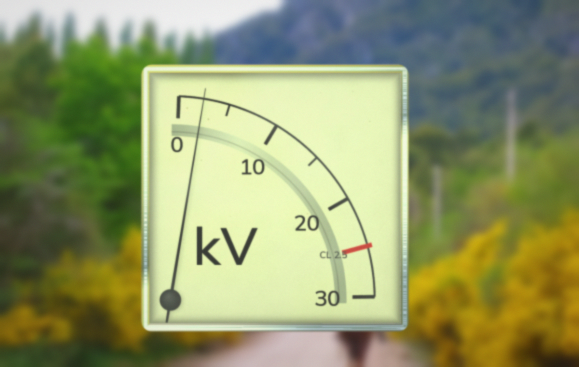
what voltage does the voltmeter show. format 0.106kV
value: 2.5kV
